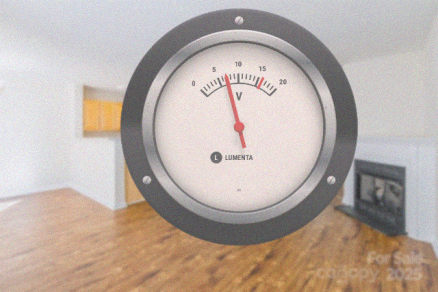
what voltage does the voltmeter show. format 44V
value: 7V
